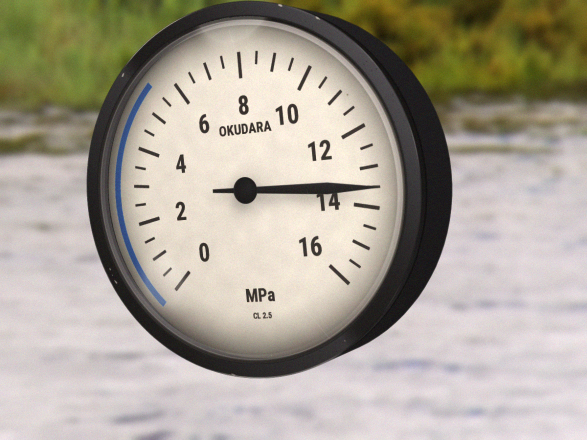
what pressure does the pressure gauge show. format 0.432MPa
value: 13.5MPa
